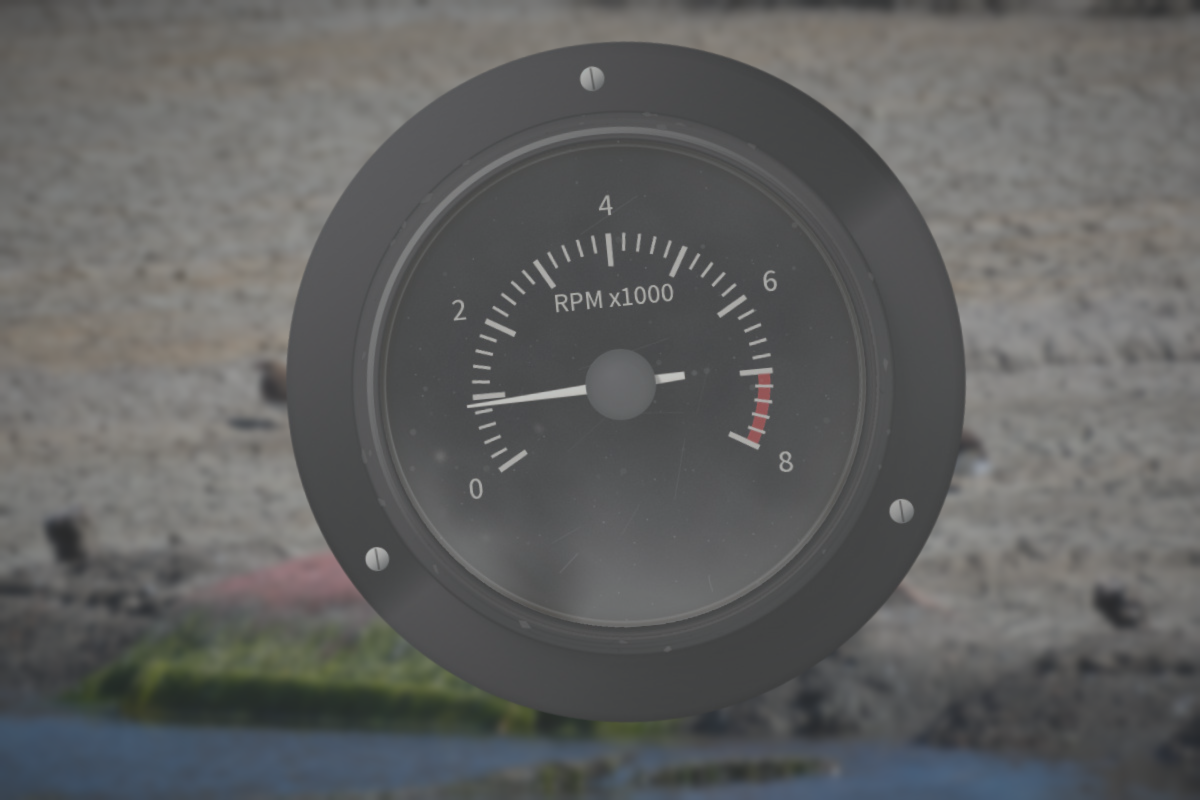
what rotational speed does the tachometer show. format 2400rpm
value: 900rpm
